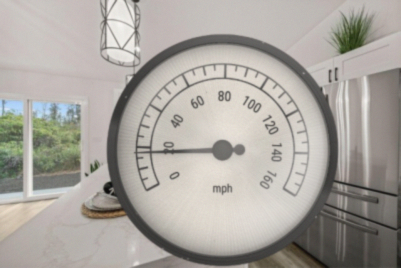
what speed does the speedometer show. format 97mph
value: 17.5mph
